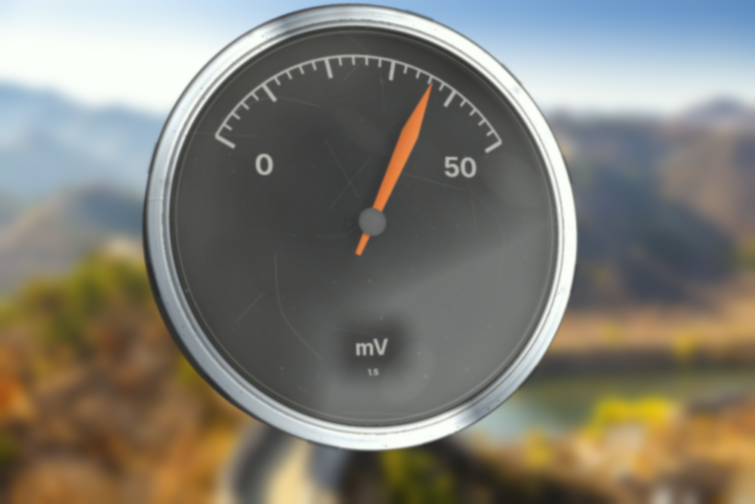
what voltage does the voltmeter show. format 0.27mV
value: 36mV
